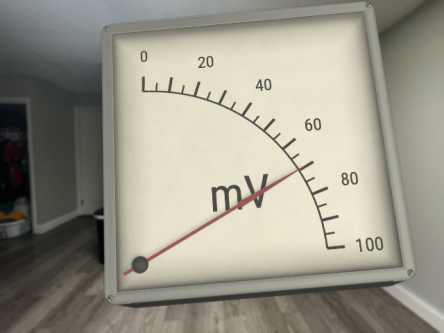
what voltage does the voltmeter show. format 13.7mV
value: 70mV
